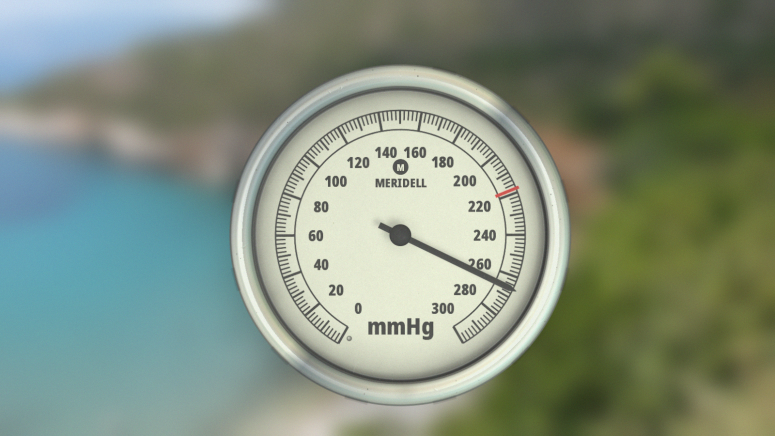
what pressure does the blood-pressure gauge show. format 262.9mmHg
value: 266mmHg
